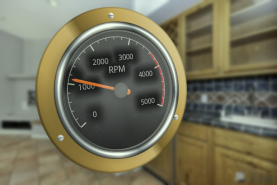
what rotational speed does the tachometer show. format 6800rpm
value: 1100rpm
